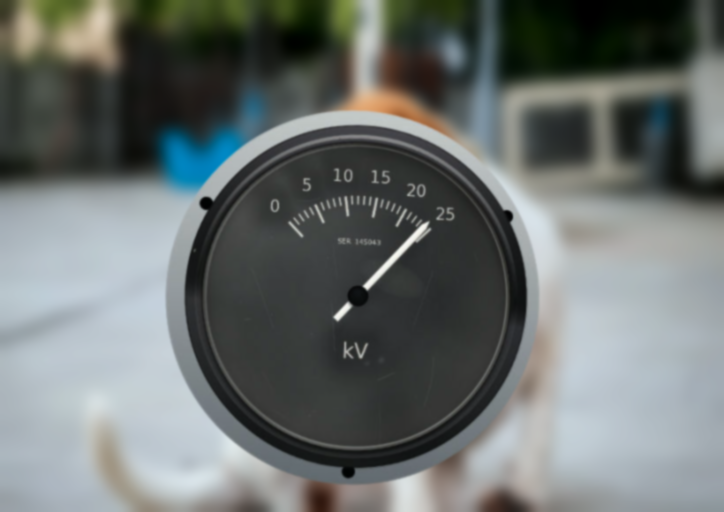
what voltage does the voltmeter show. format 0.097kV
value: 24kV
